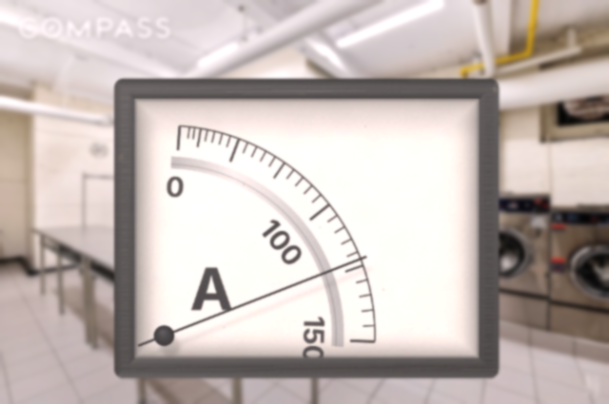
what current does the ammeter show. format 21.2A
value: 122.5A
